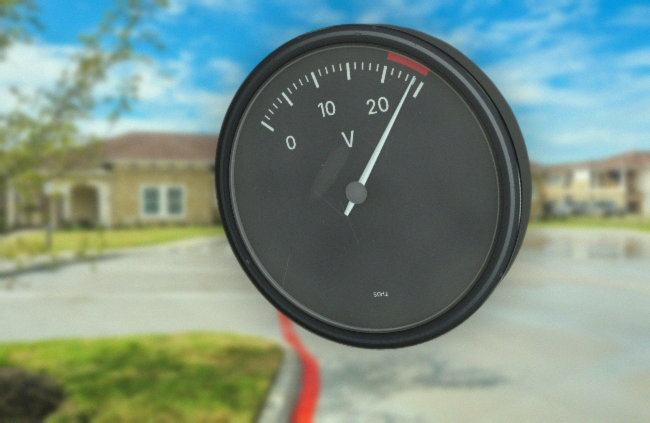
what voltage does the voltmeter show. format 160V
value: 24V
